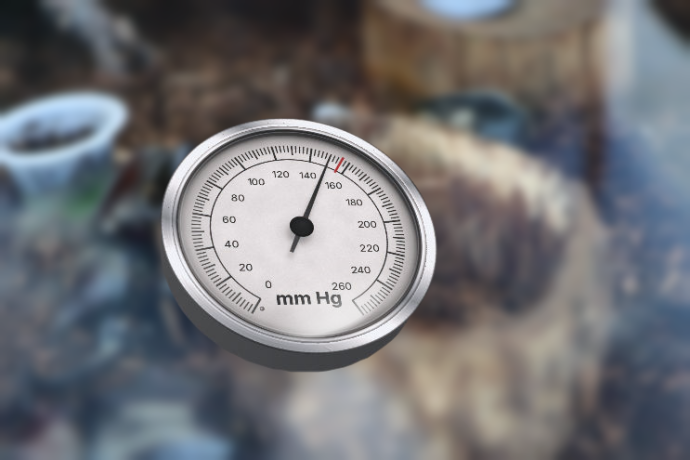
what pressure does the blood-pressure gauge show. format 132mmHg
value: 150mmHg
